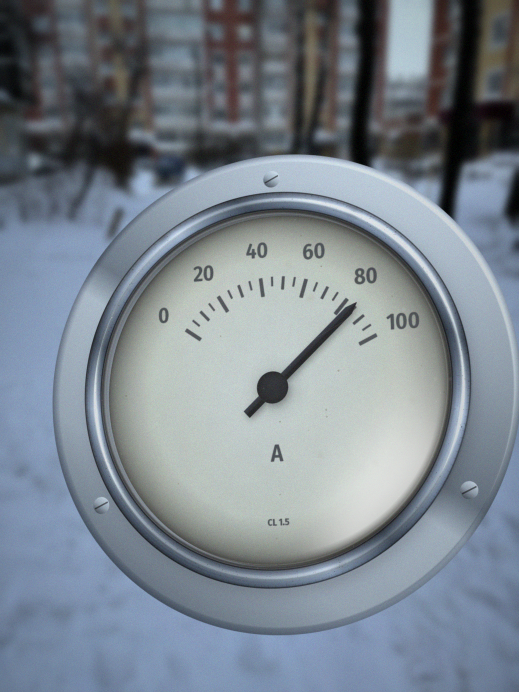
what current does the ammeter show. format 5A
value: 85A
